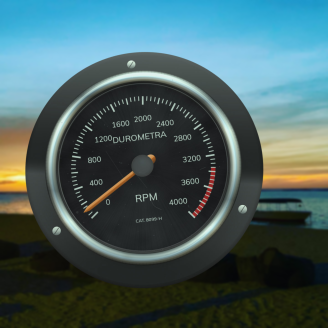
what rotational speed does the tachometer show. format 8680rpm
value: 100rpm
